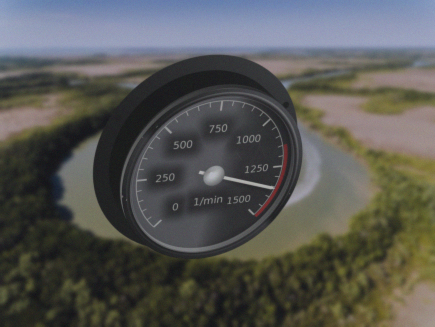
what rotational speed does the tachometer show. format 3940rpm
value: 1350rpm
